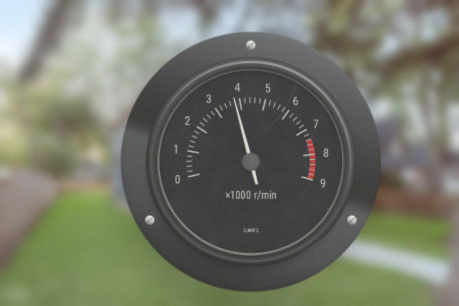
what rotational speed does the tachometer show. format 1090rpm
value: 3800rpm
